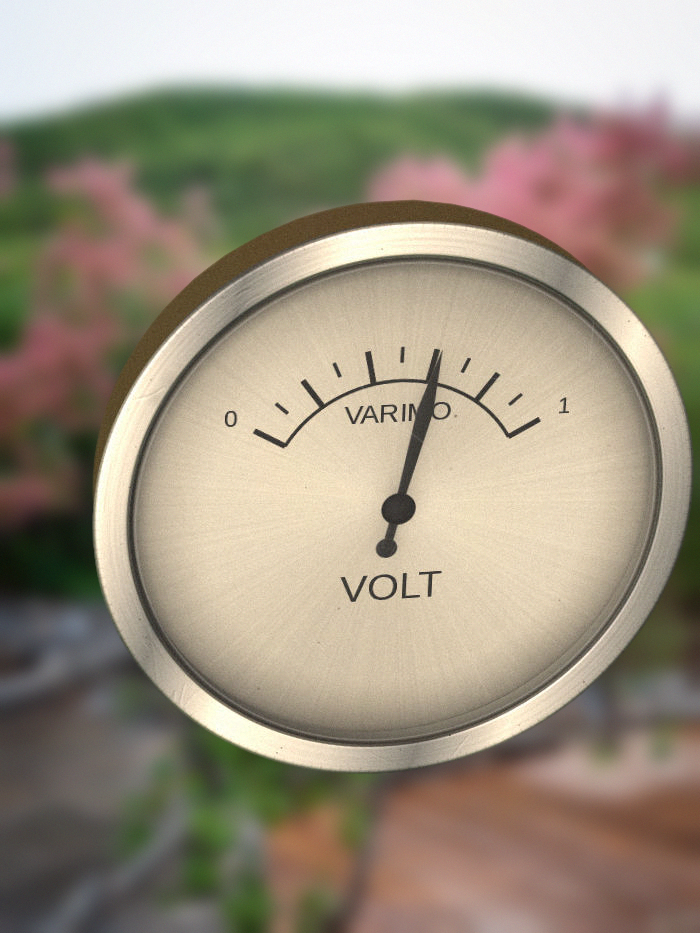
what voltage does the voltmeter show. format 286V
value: 0.6V
